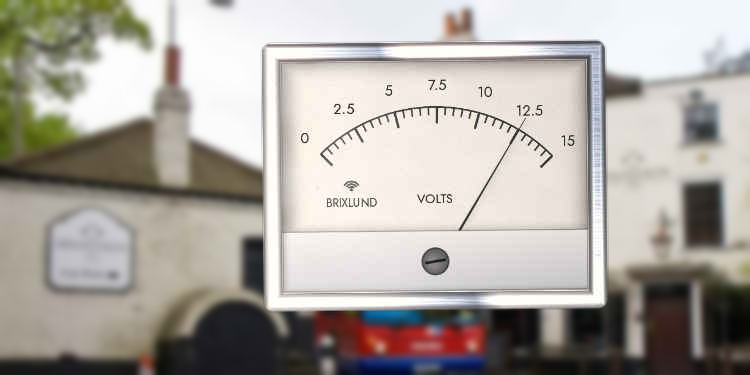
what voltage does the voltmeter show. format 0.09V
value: 12.5V
